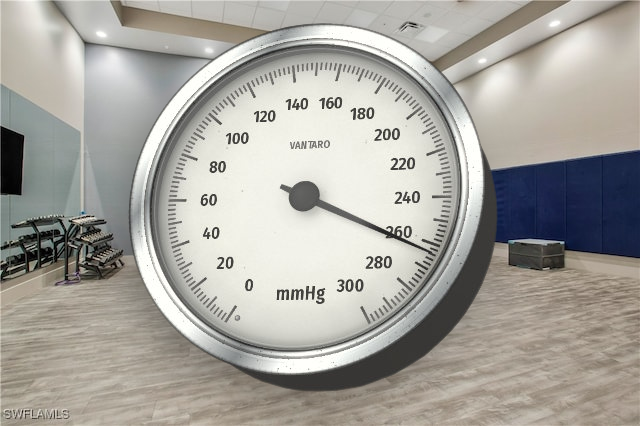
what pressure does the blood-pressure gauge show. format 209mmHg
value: 264mmHg
